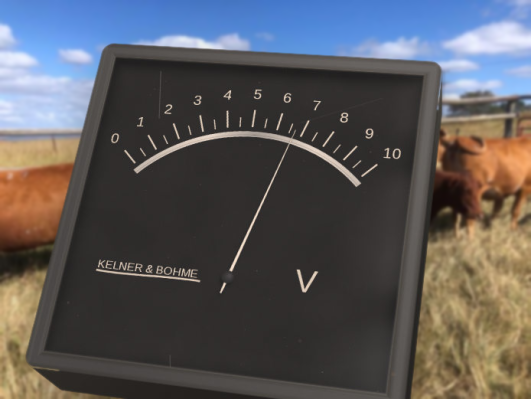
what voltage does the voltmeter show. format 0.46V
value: 6.75V
